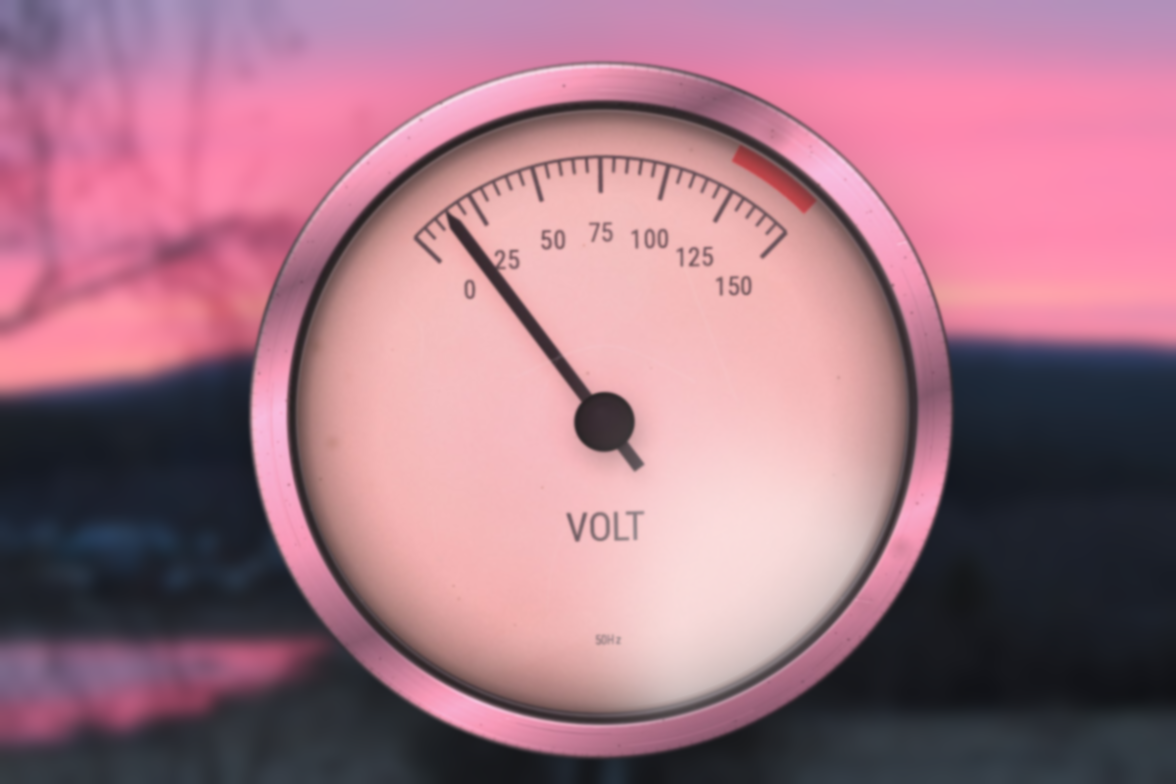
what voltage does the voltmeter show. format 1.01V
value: 15V
